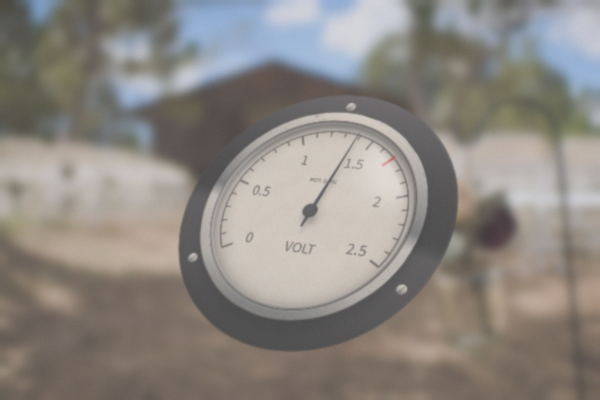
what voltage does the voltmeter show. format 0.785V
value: 1.4V
